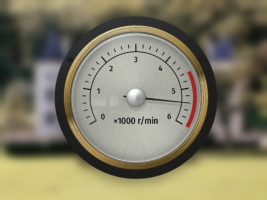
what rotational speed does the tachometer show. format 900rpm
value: 5400rpm
